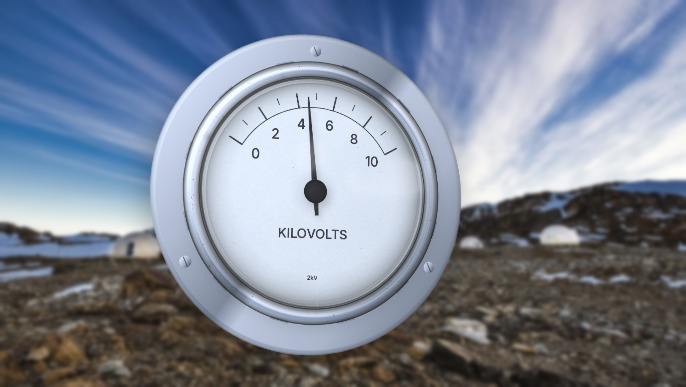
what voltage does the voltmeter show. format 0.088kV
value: 4.5kV
